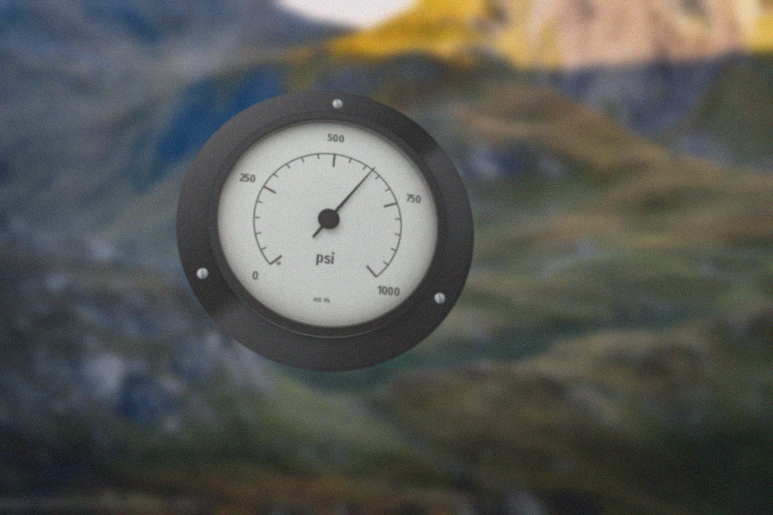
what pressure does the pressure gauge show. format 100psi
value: 625psi
